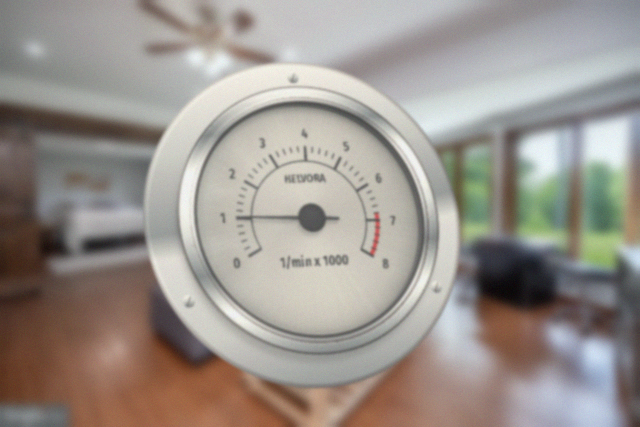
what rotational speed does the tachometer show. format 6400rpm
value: 1000rpm
